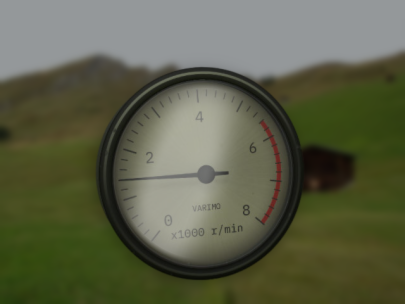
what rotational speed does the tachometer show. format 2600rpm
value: 1400rpm
